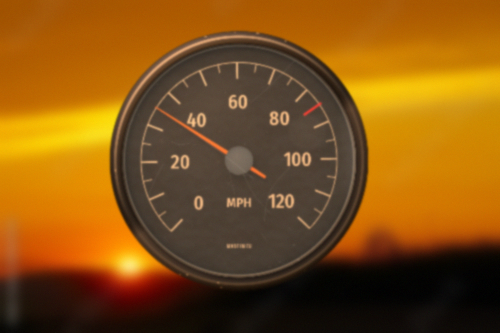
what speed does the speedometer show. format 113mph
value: 35mph
